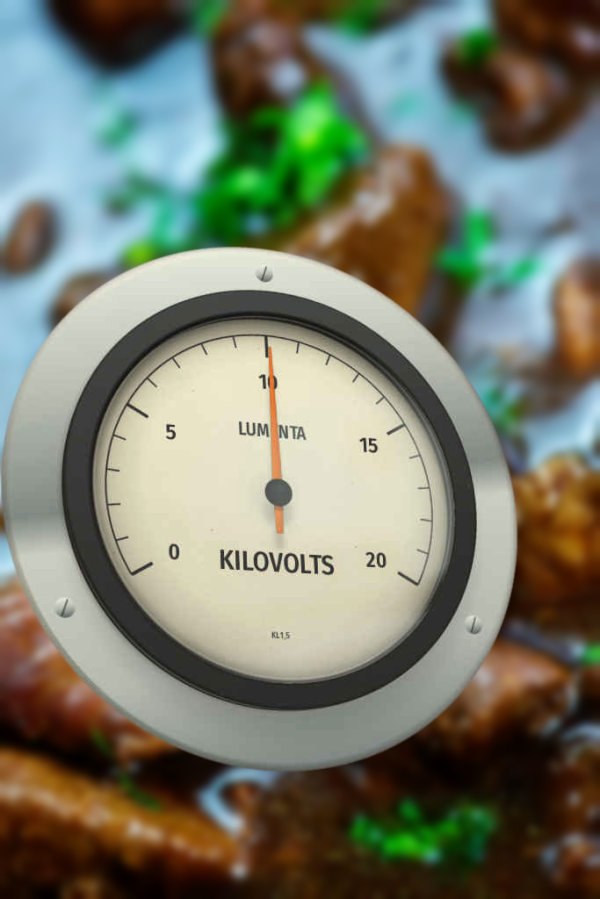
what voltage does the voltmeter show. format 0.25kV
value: 10kV
